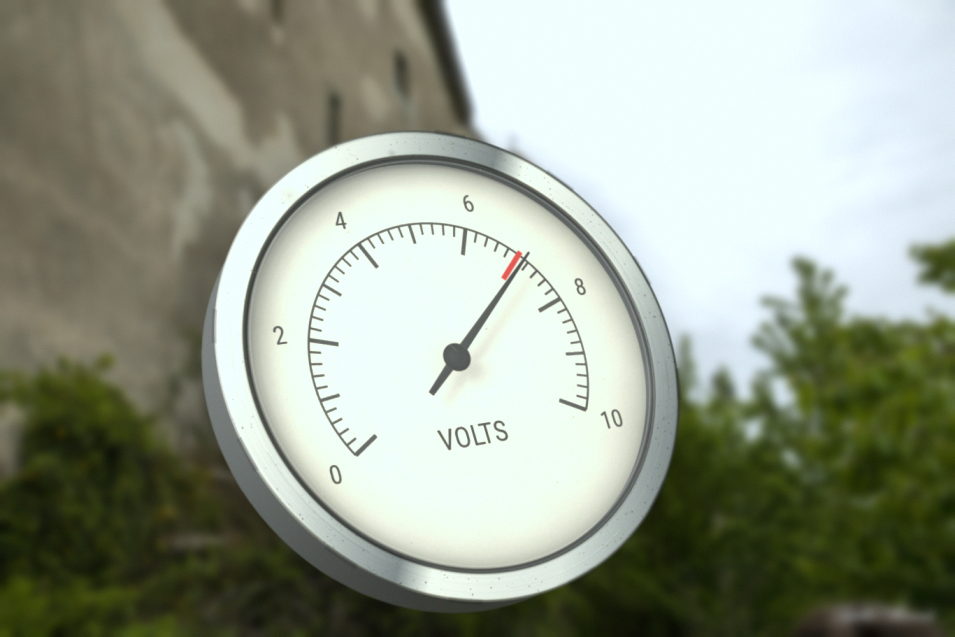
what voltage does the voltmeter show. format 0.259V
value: 7.1V
